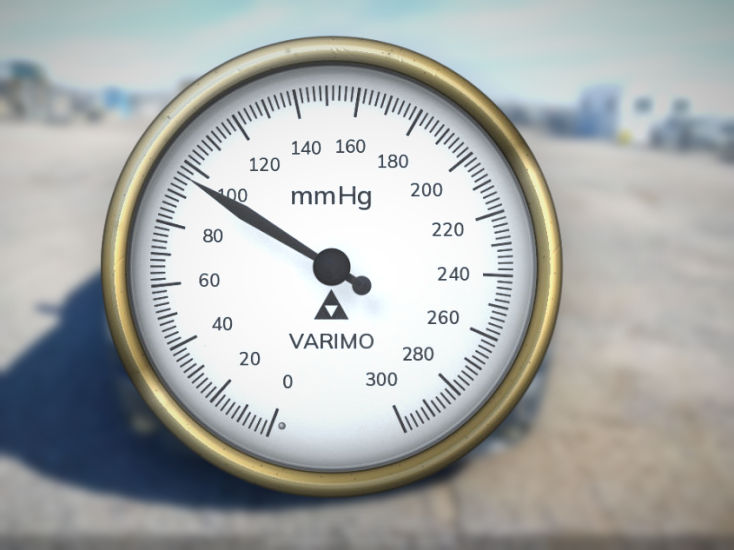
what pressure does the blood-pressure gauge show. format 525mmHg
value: 96mmHg
